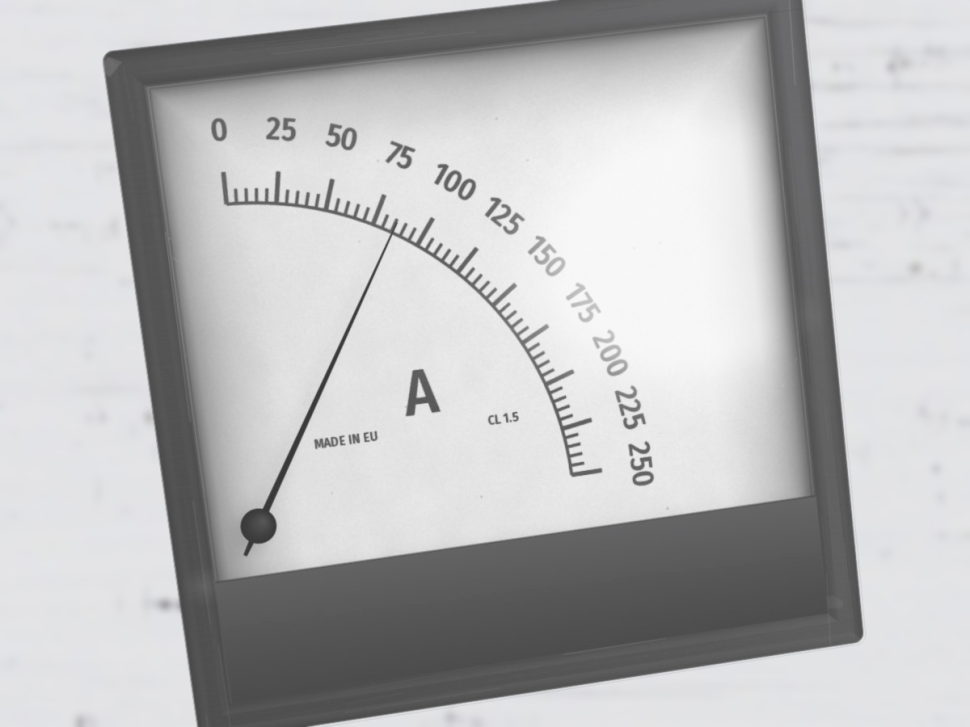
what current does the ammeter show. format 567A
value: 85A
